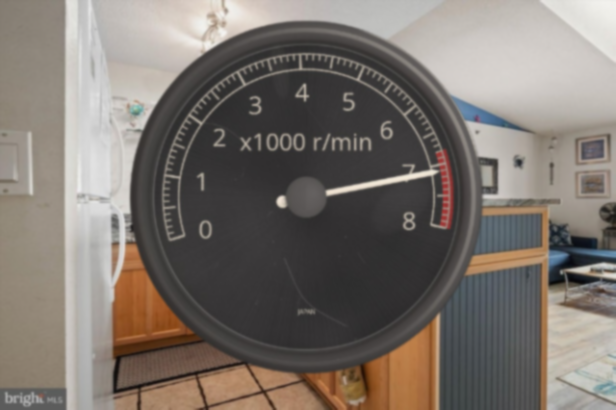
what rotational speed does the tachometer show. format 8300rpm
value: 7100rpm
